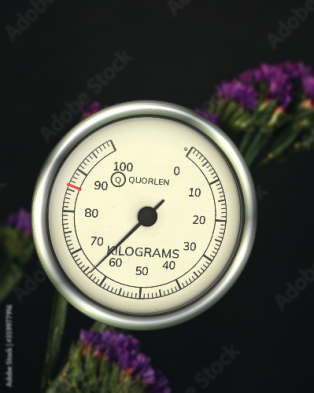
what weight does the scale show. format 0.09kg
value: 64kg
